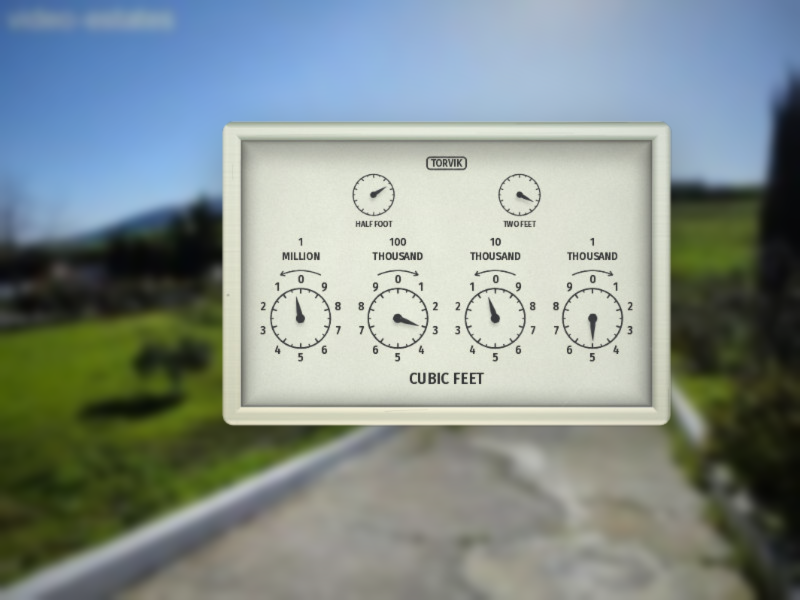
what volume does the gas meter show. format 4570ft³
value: 30500ft³
